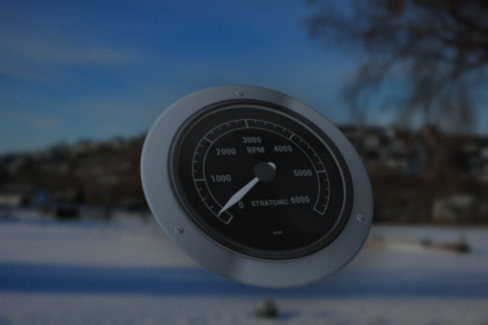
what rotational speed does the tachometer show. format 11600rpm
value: 200rpm
